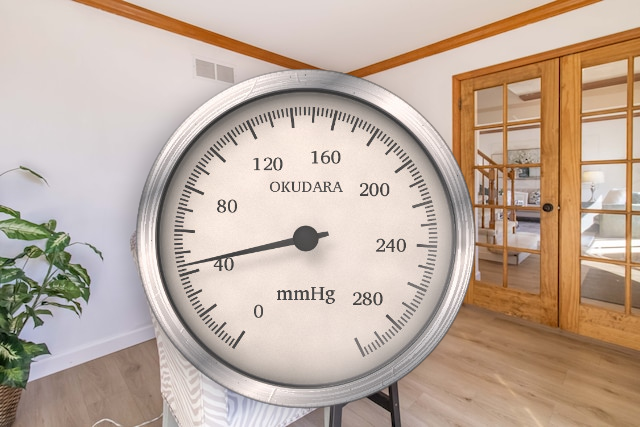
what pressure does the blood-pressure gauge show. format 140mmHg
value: 44mmHg
